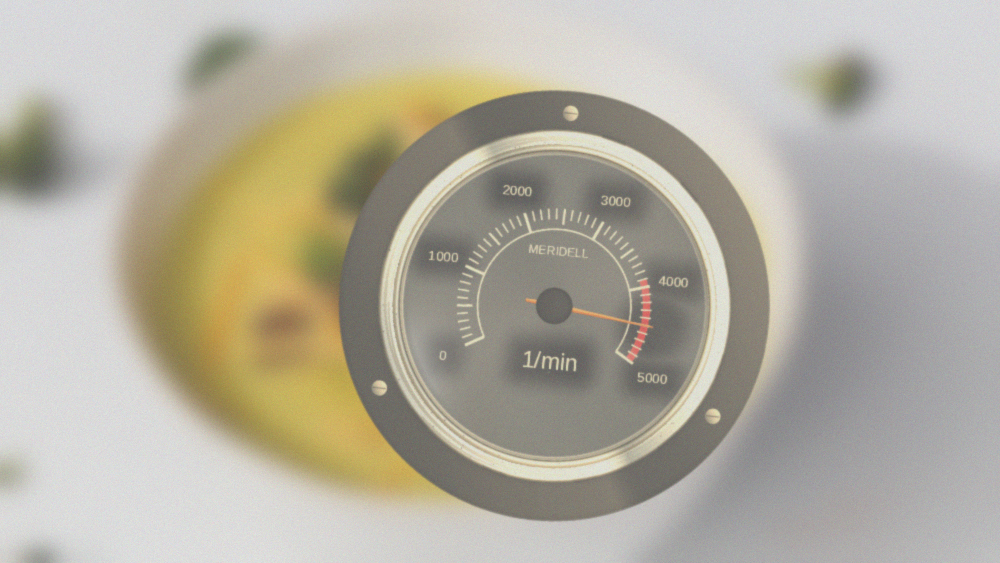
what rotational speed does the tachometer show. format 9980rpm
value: 4500rpm
